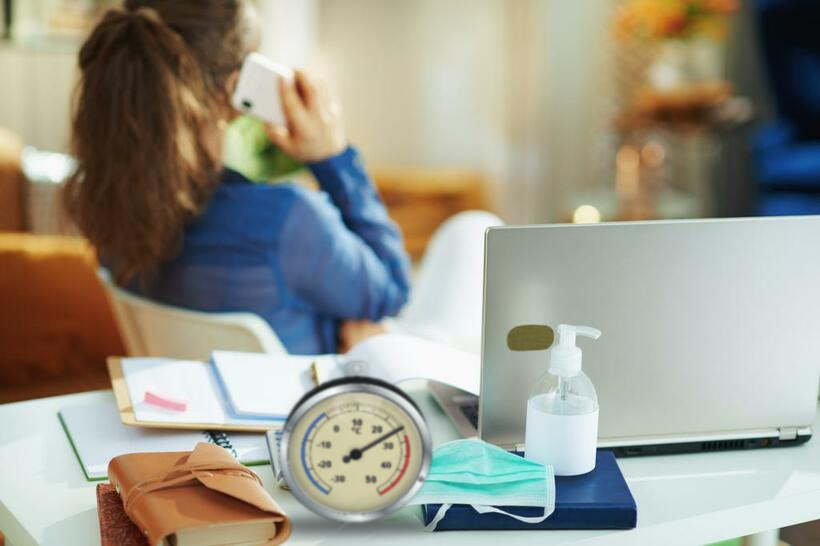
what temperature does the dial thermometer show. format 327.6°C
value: 25°C
